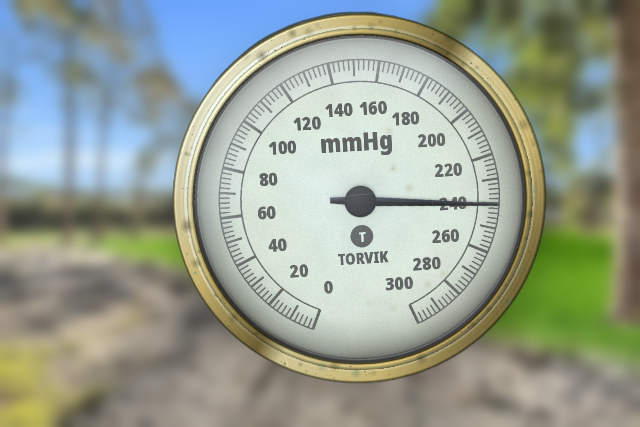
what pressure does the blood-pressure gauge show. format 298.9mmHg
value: 240mmHg
